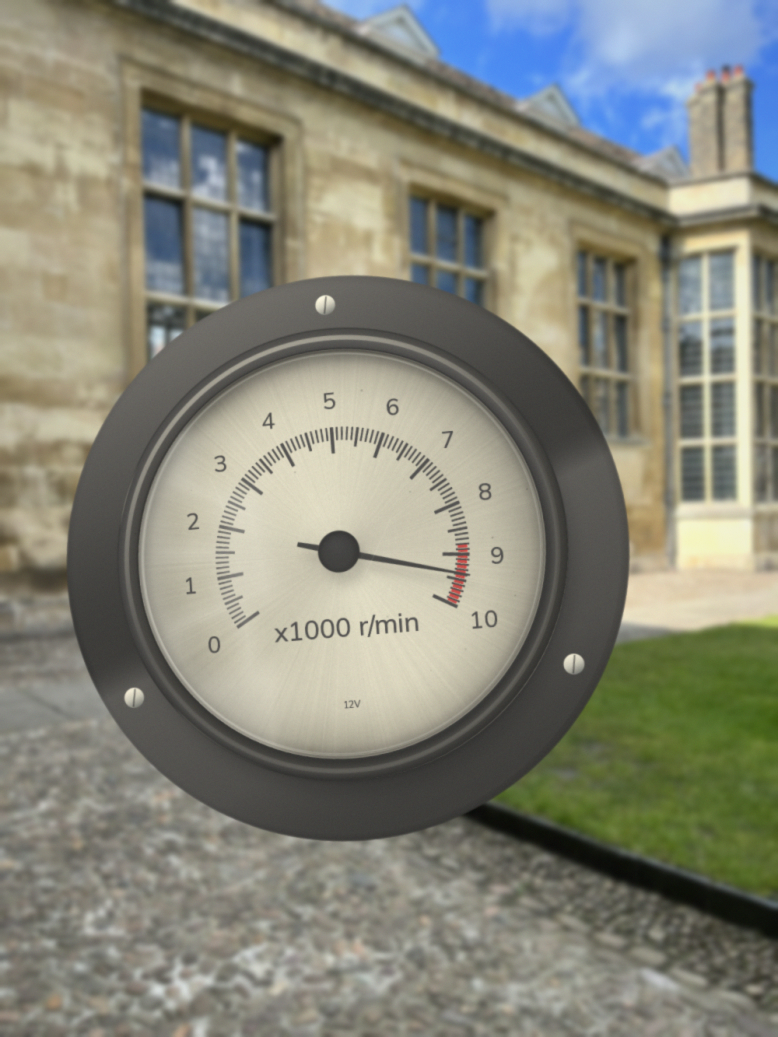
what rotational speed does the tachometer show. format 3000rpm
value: 9400rpm
